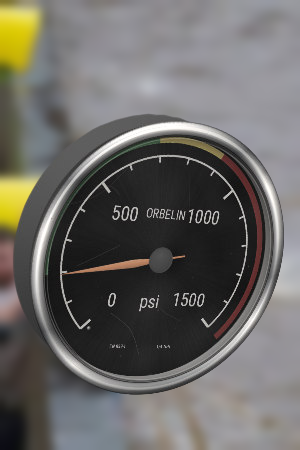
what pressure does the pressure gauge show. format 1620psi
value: 200psi
